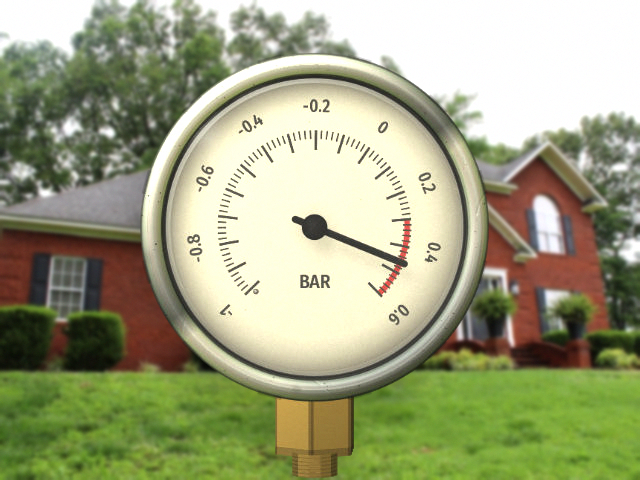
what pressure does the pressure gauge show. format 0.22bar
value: 0.46bar
